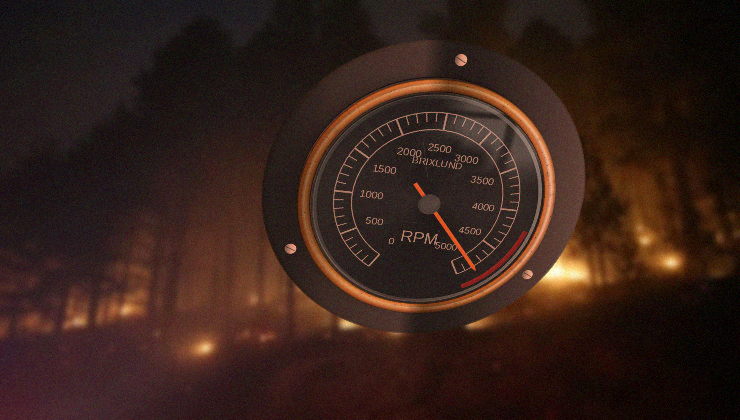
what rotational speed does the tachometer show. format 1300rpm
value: 4800rpm
